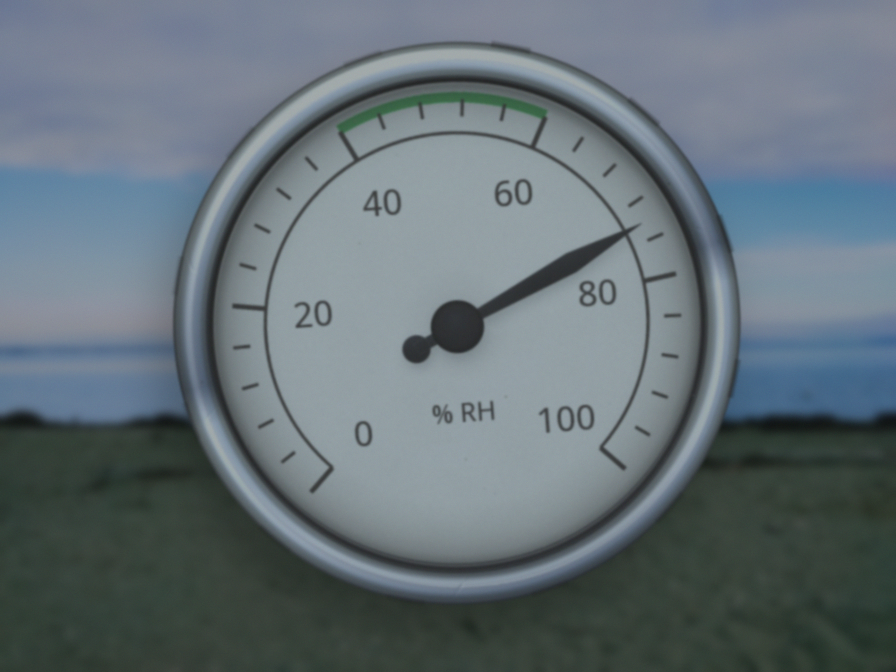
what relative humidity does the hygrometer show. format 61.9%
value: 74%
